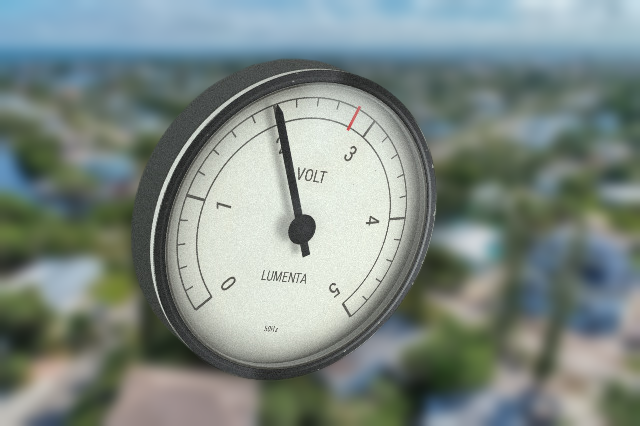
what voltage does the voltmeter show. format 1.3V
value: 2V
